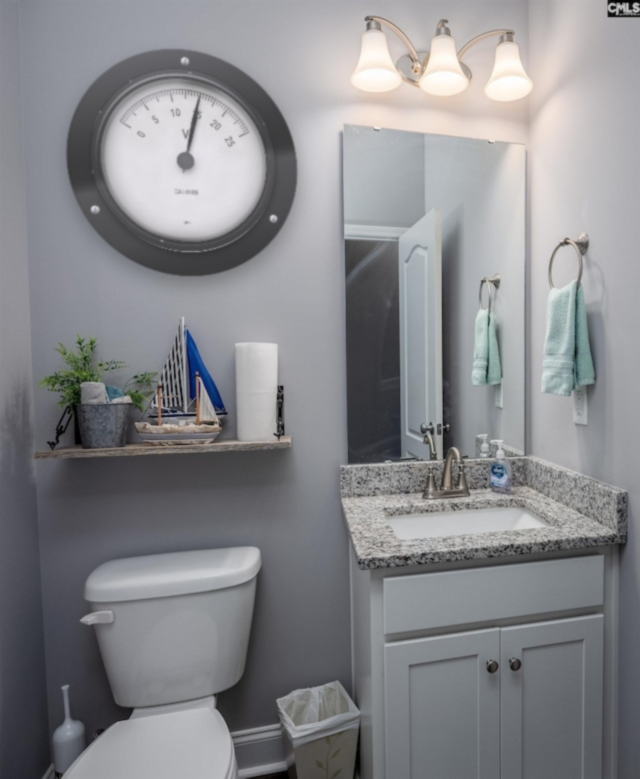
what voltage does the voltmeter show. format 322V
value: 15V
